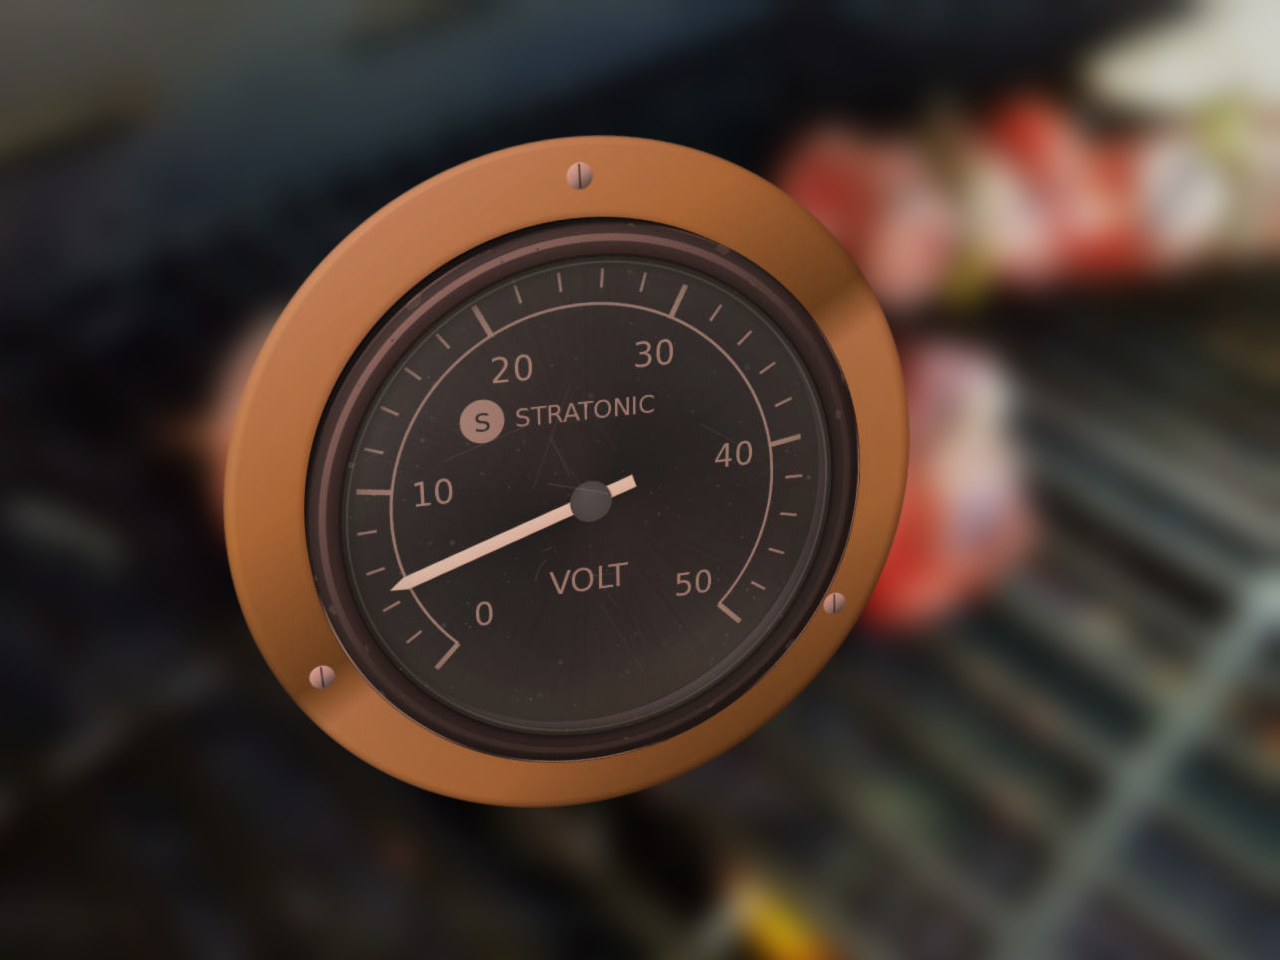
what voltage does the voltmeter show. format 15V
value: 5V
